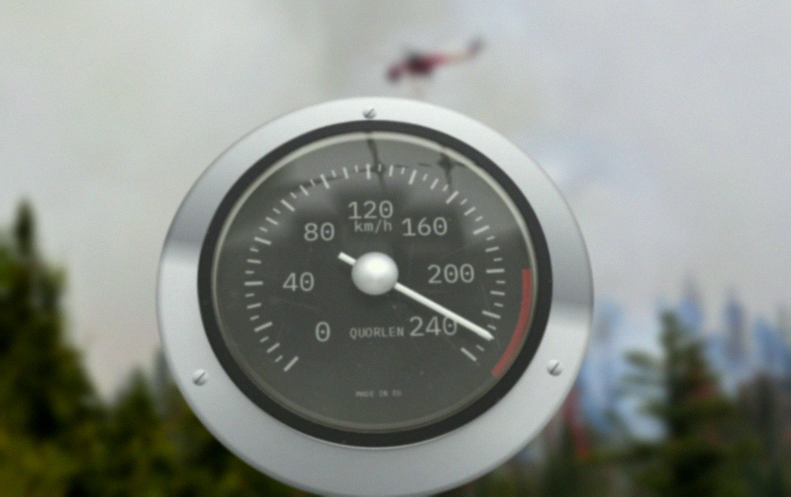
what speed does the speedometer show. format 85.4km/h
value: 230km/h
